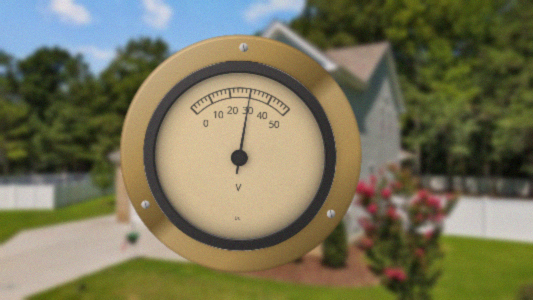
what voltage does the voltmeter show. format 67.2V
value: 30V
